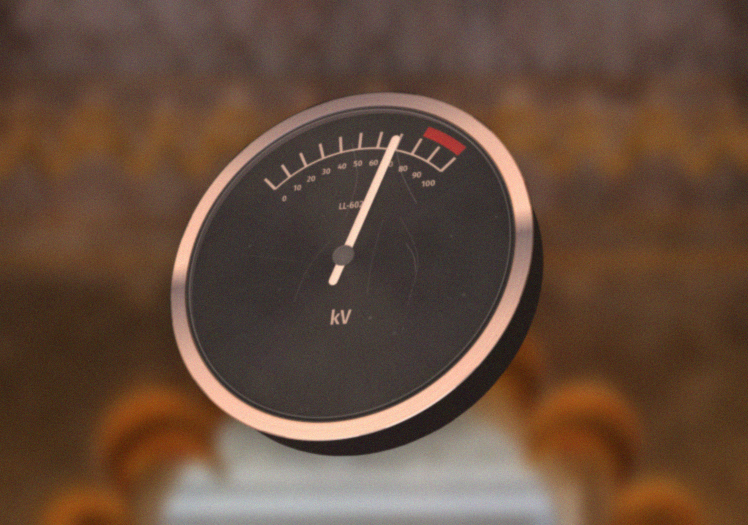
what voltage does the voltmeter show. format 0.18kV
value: 70kV
